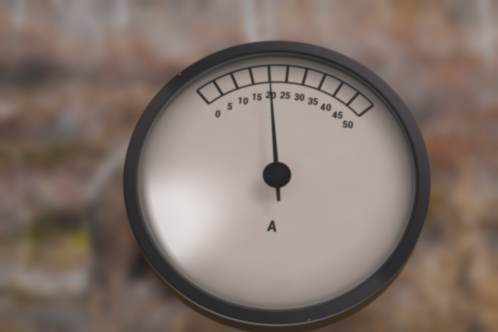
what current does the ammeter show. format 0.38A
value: 20A
